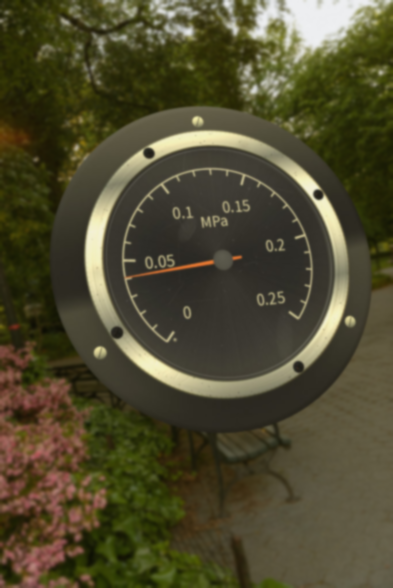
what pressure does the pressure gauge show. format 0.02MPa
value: 0.04MPa
